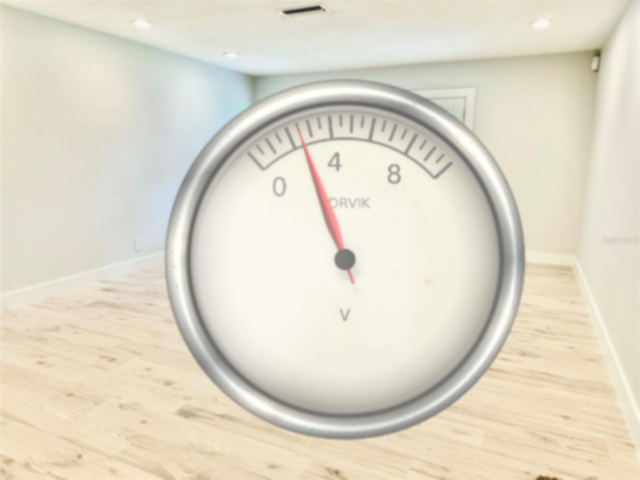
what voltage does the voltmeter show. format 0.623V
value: 2.5V
